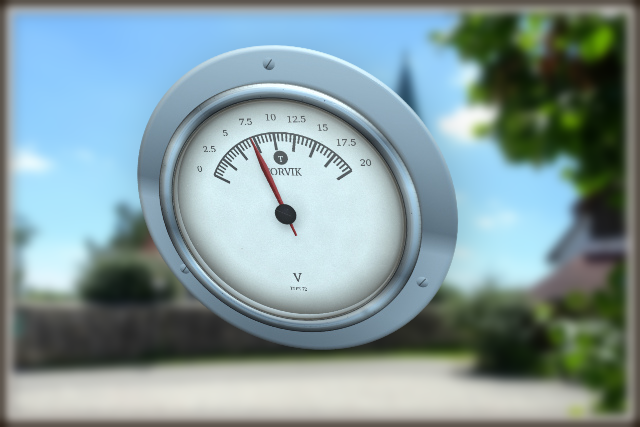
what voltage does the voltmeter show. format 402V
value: 7.5V
